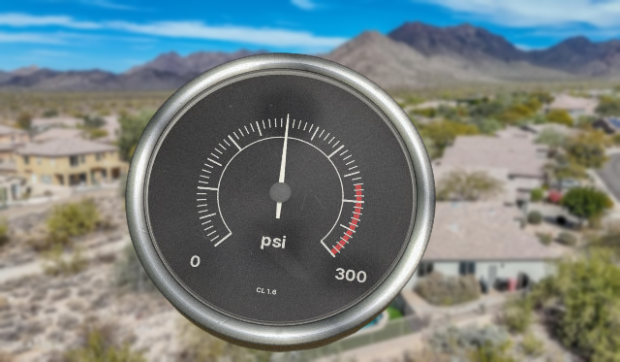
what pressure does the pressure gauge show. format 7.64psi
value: 150psi
